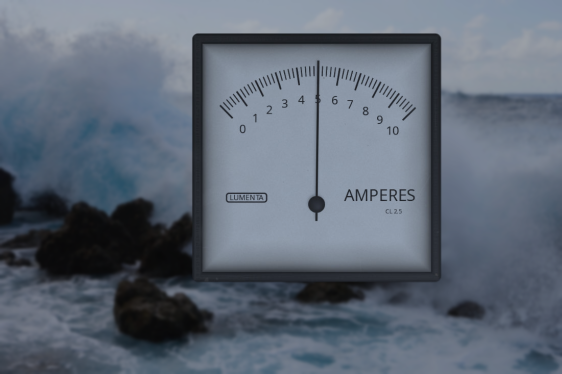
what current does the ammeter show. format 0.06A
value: 5A
